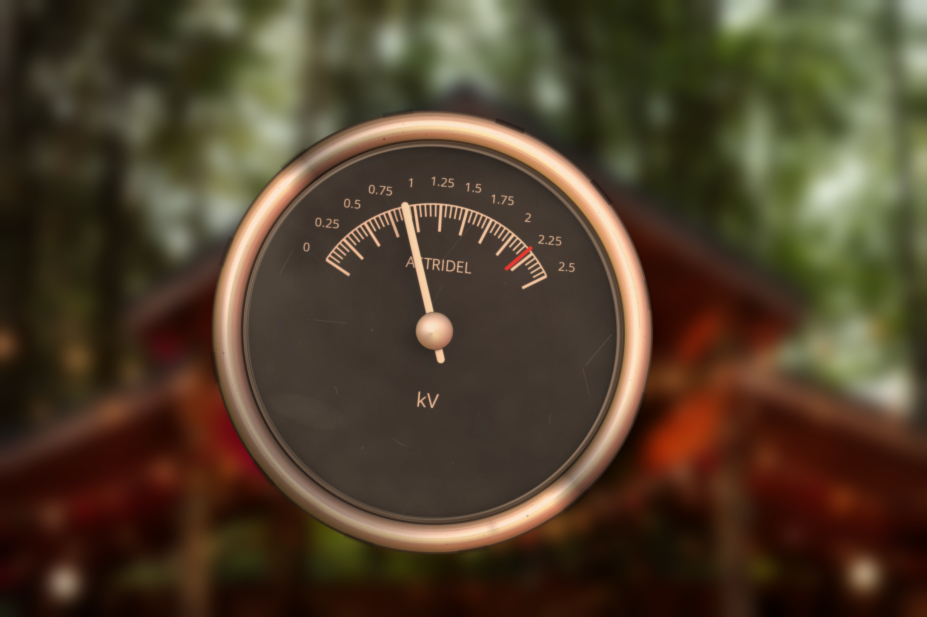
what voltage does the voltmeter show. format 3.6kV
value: 0.9kV
